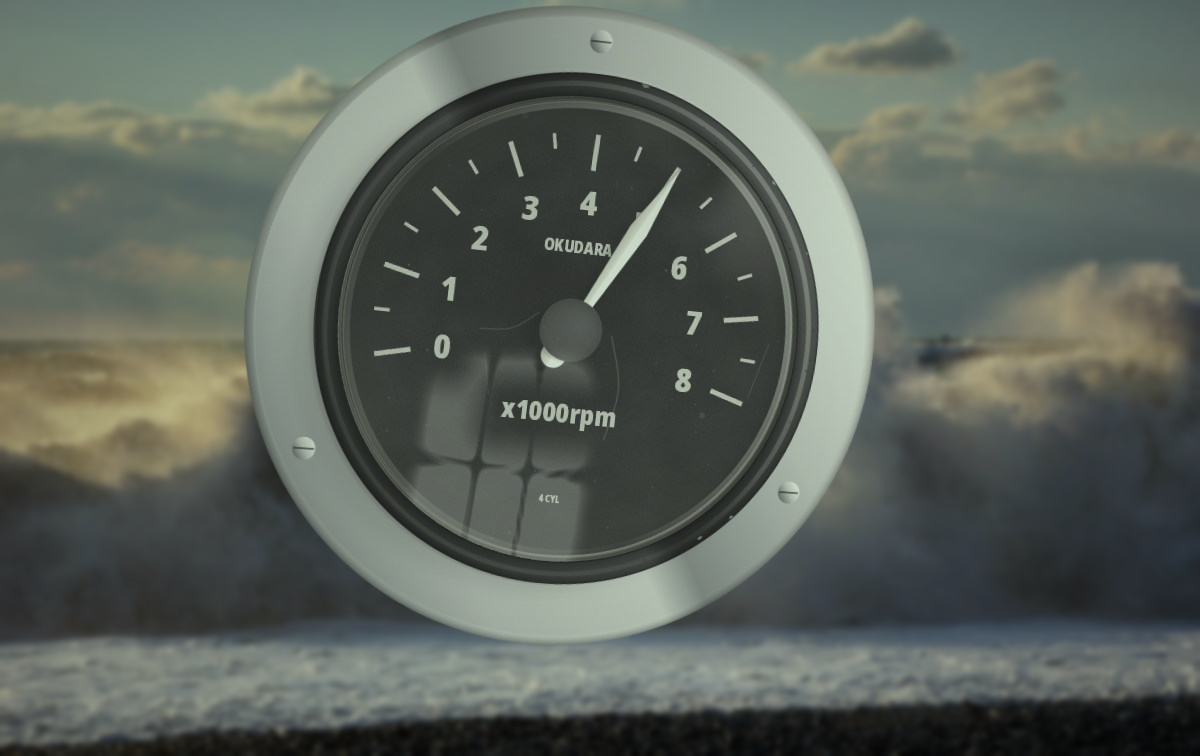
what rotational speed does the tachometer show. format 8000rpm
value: 5000rpm
